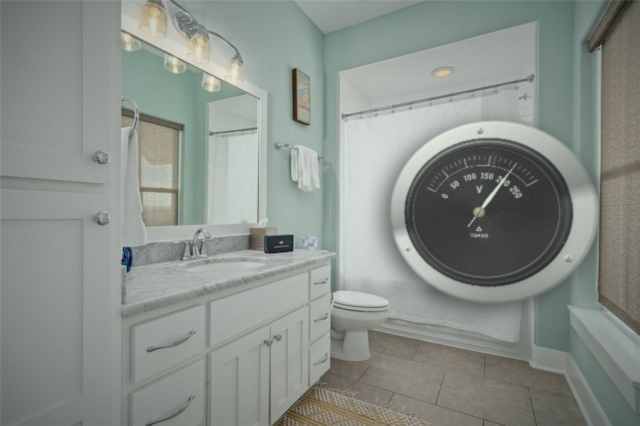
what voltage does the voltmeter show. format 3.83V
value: 200V
